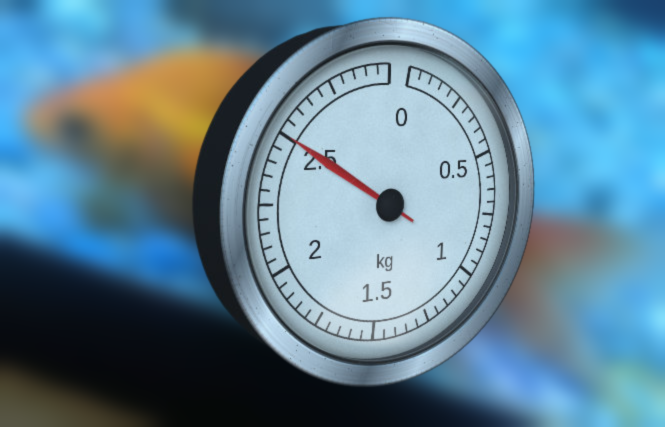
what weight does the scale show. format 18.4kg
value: 2.5kg
